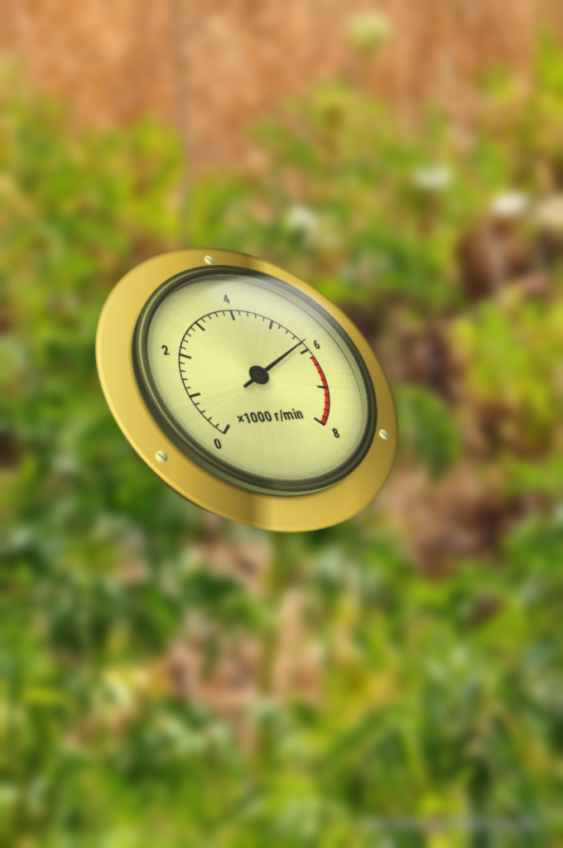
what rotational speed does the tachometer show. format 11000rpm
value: 5800rpm
